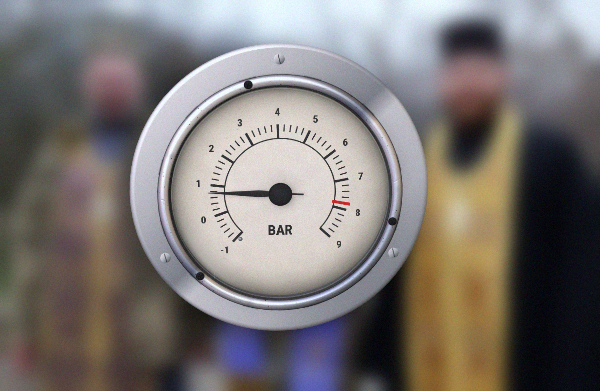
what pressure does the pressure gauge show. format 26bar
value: 0.8bar
